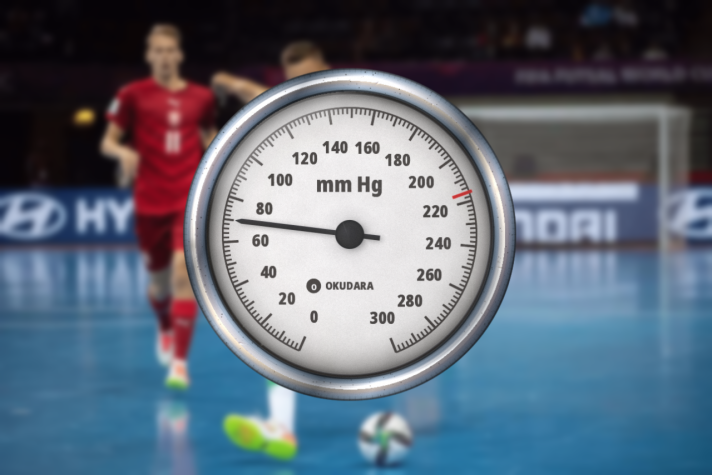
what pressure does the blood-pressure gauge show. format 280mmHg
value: 70mmHg
